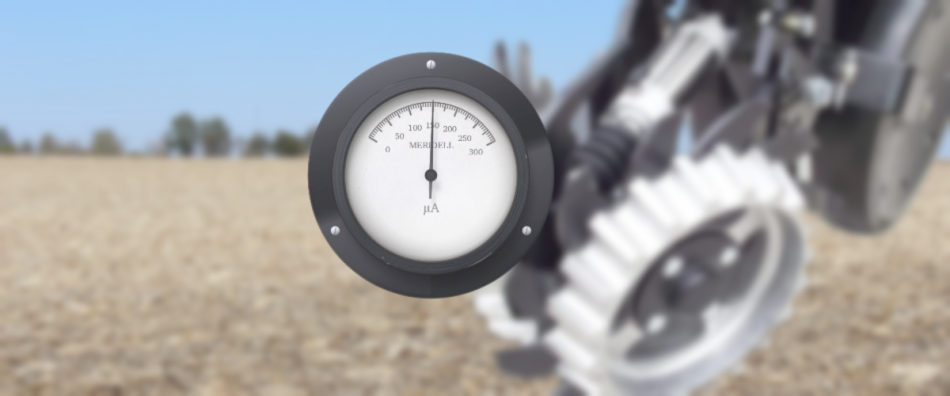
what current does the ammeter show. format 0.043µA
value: 150µA
